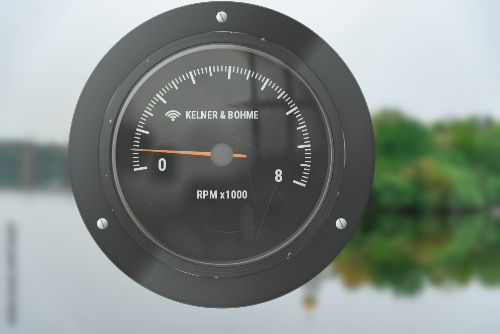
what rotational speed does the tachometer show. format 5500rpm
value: 500rpm
